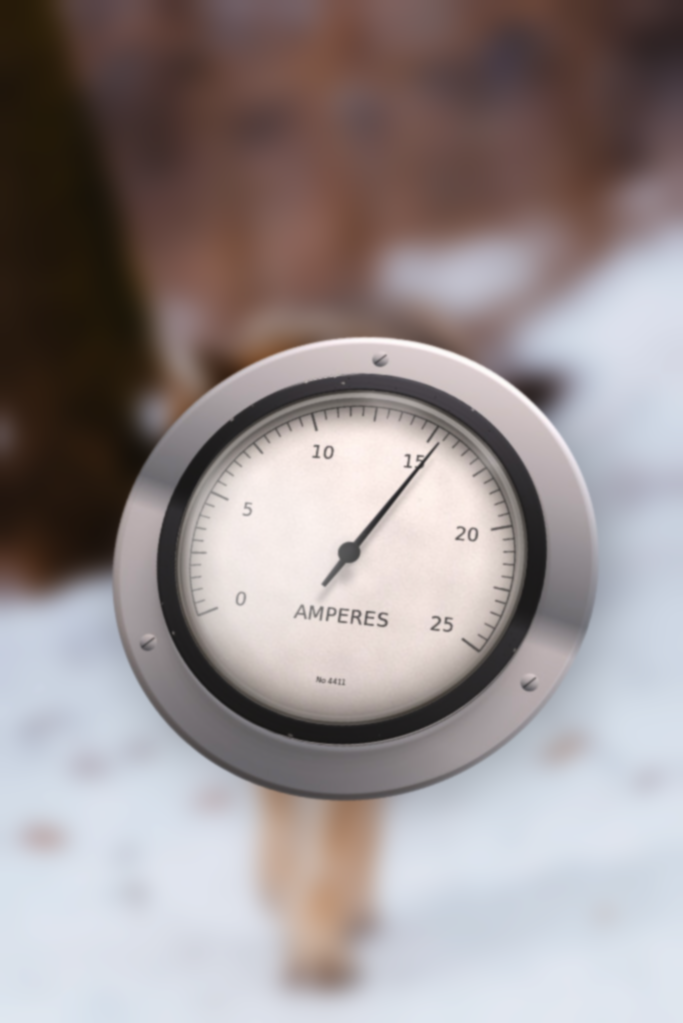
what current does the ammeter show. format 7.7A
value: 15.5A
